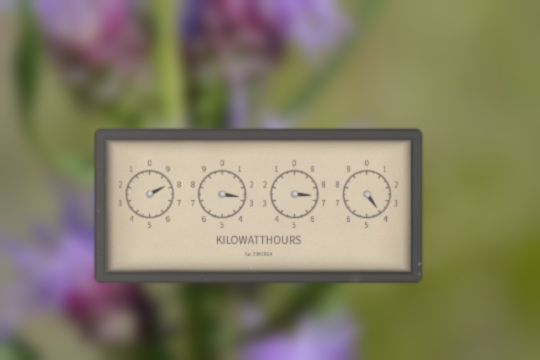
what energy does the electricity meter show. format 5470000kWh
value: 8274kWh
